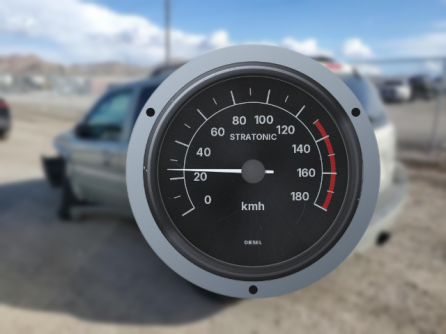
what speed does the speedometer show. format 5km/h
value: 25km/h
